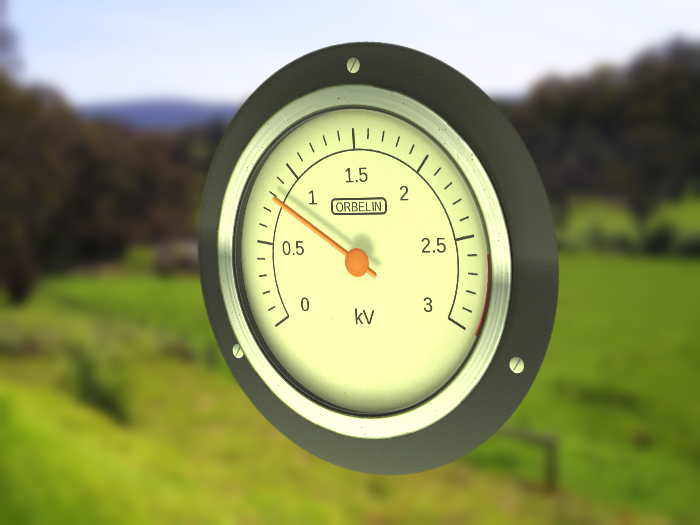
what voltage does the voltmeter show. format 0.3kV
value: 0.8kV
